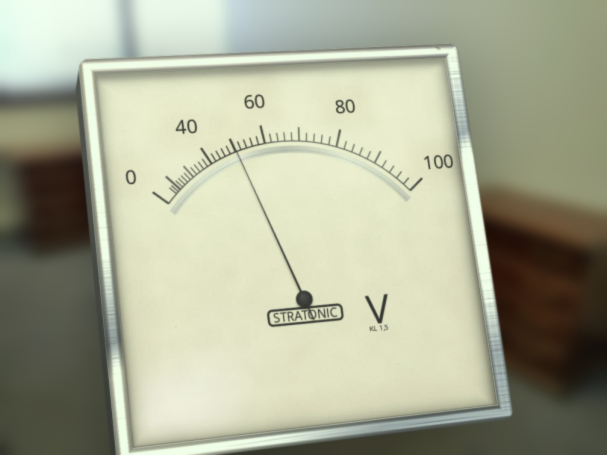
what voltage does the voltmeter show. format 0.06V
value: 50V
